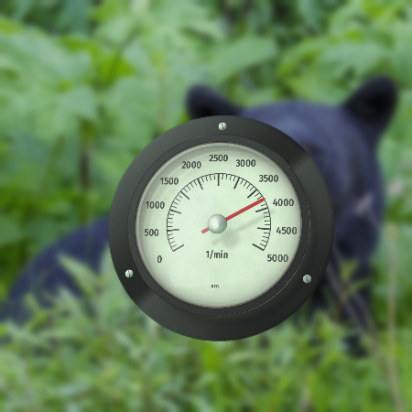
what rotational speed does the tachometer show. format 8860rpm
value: 3800rpm
